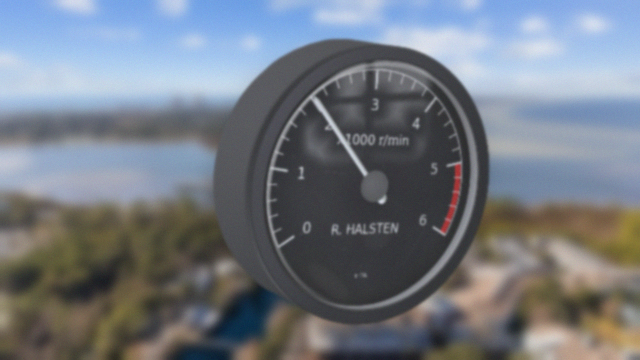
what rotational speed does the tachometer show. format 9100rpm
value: 2000rpm
